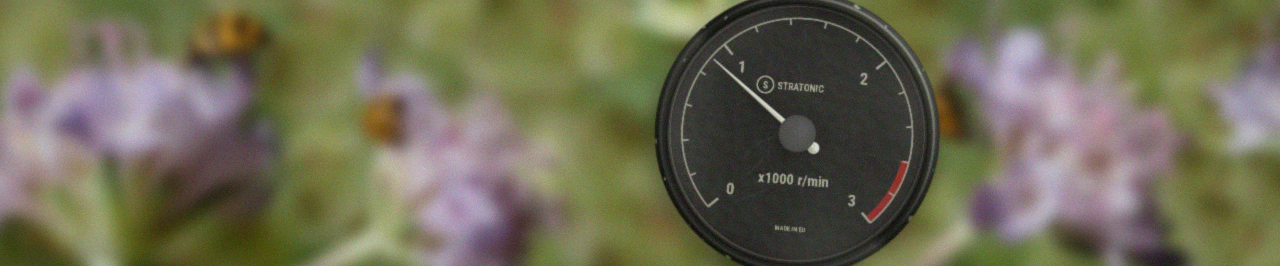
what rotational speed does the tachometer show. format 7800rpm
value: 900rpm
